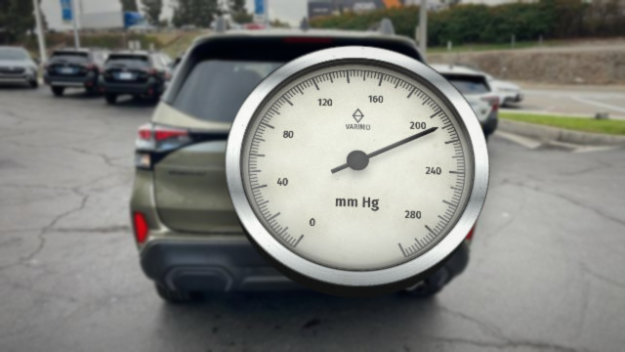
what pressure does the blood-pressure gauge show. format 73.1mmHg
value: 210mmHg
